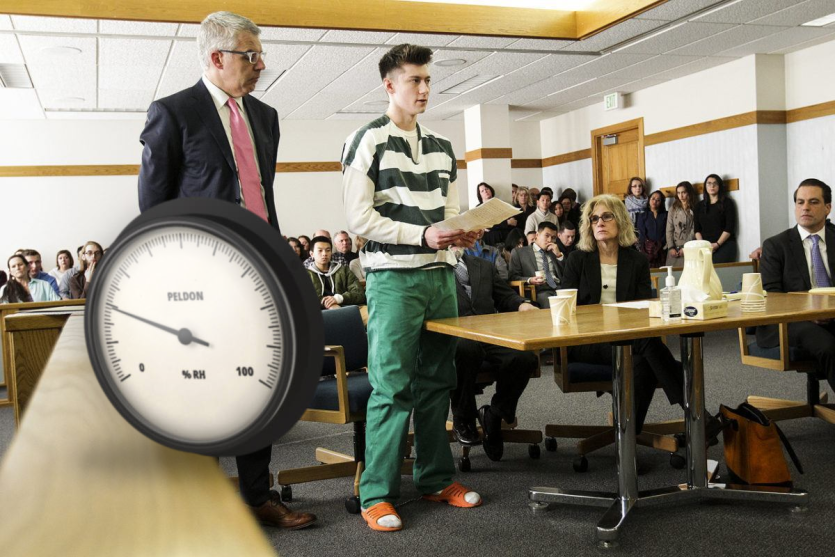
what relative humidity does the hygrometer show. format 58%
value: 20%
